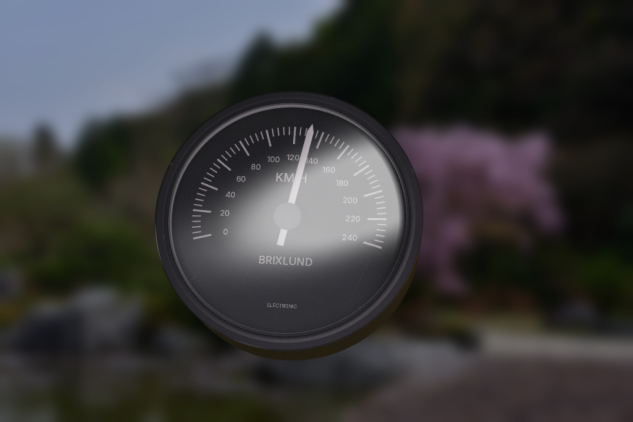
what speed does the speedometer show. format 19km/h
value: 132km/h
